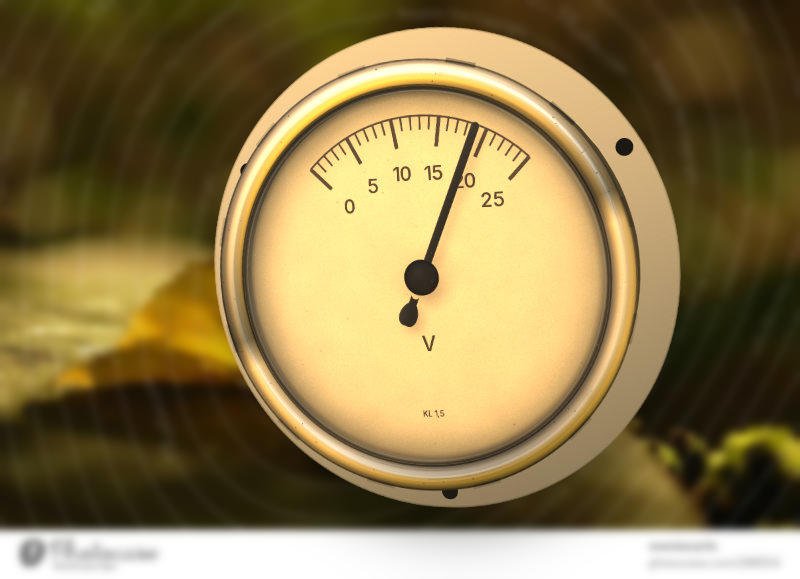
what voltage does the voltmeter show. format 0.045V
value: 19V
